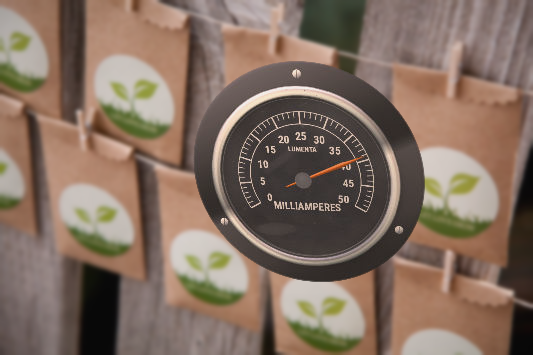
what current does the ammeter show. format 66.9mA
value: 39mA
